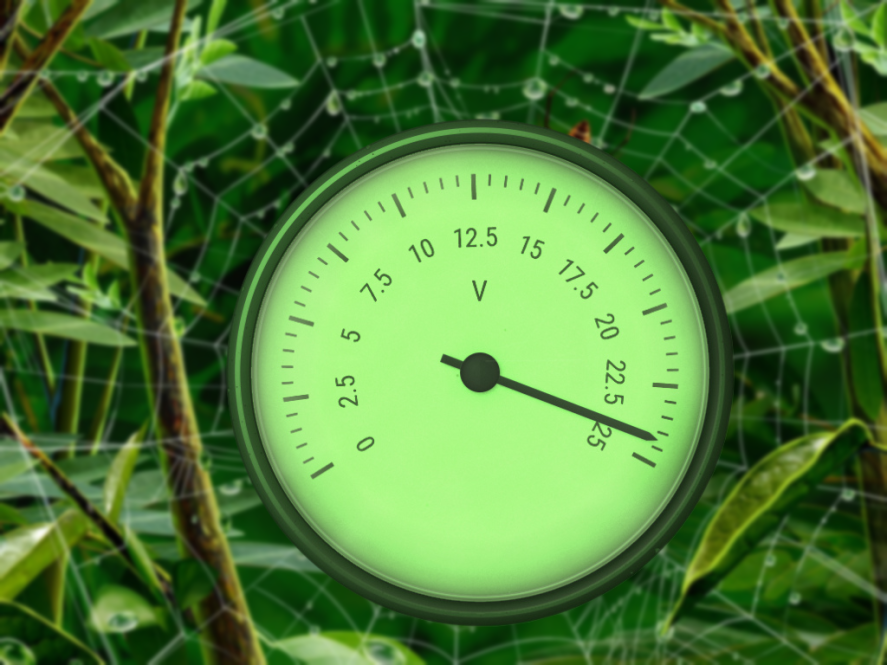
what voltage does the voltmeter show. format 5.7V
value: 24.25V
